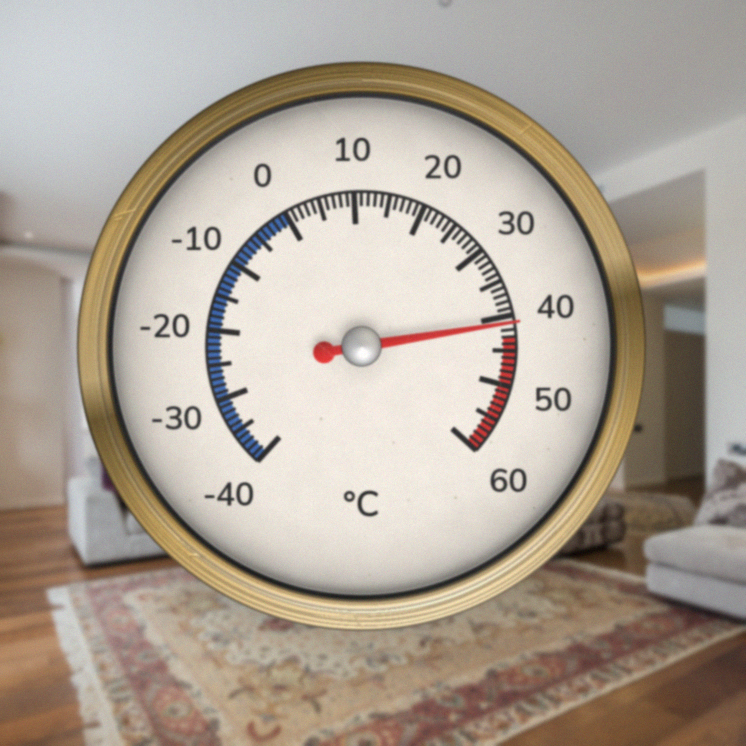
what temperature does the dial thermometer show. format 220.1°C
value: 41°C
